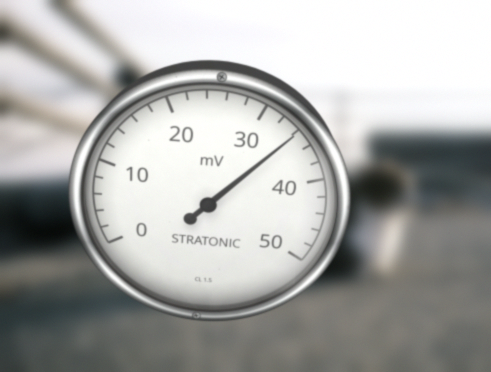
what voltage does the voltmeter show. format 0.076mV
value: 34mV
